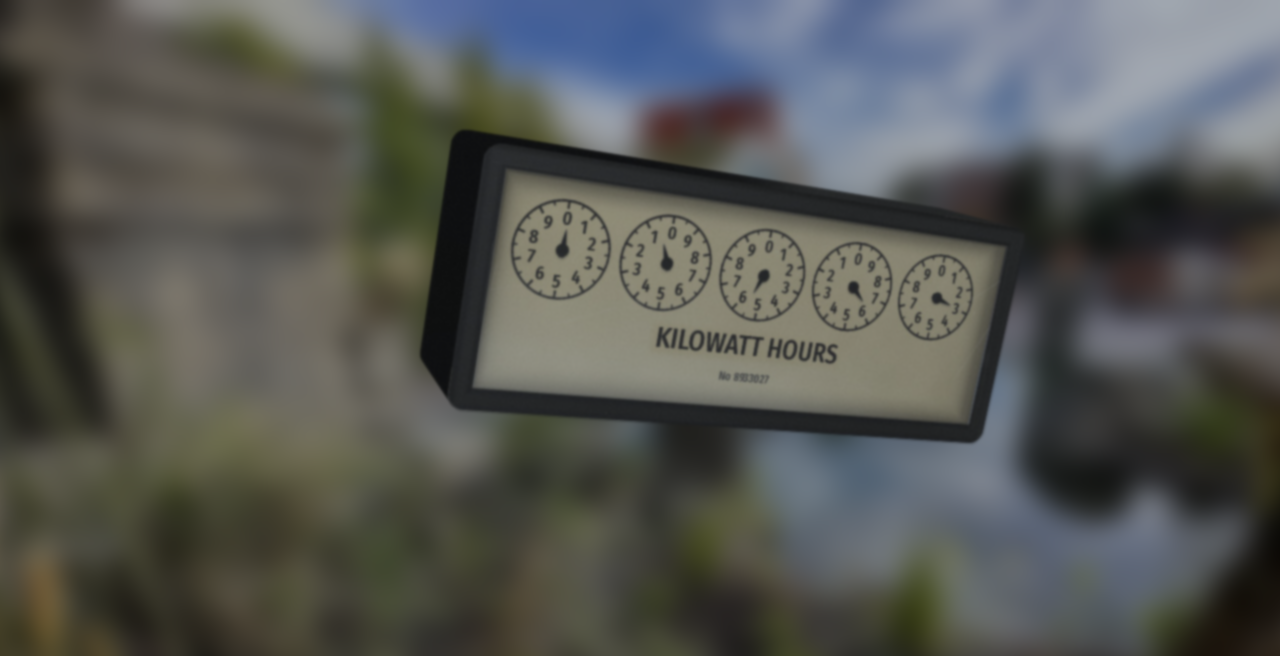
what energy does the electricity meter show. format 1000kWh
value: 563kWh
